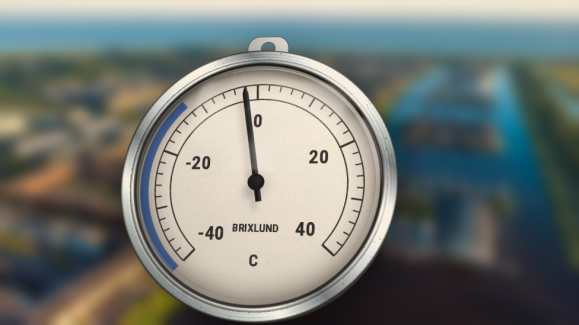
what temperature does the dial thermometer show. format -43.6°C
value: -2°C
